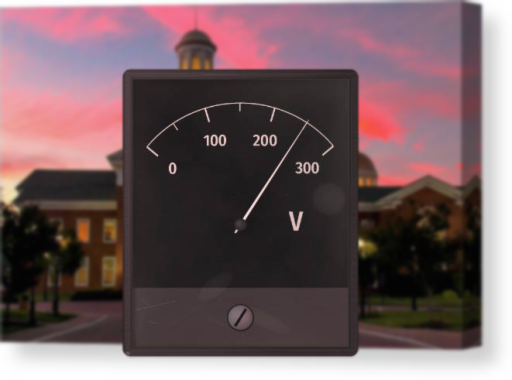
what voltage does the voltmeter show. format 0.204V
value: 250V
